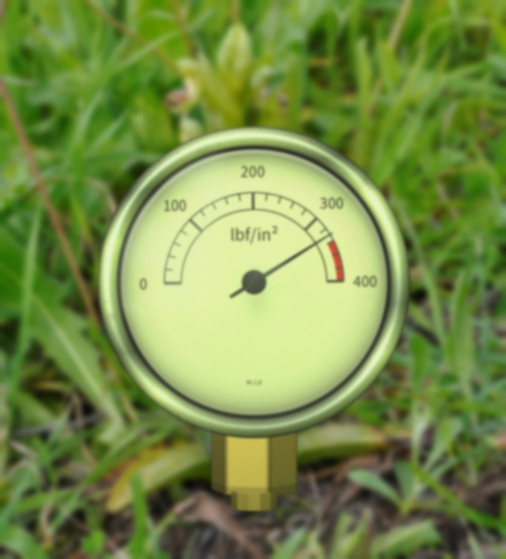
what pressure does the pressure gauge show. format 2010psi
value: 330psi
